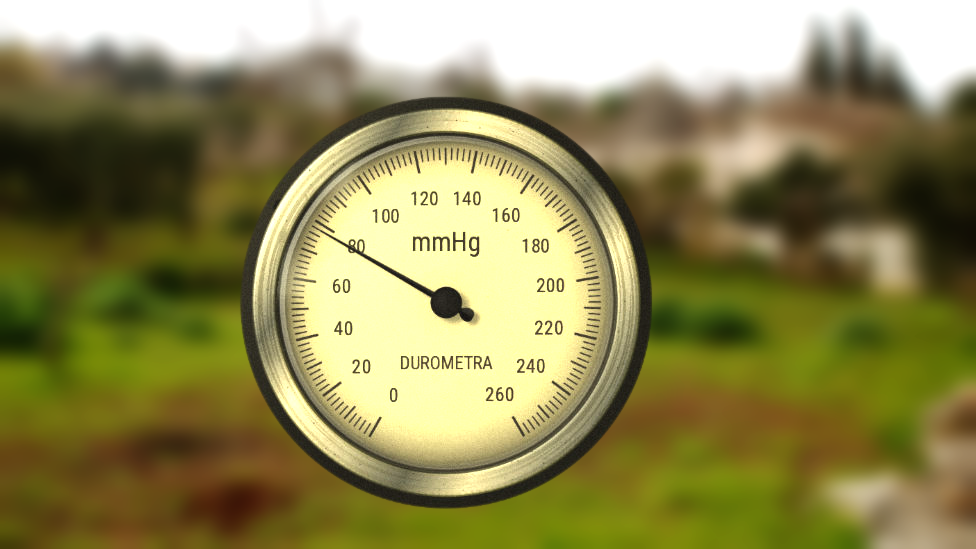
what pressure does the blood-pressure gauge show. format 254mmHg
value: 78mmHg
